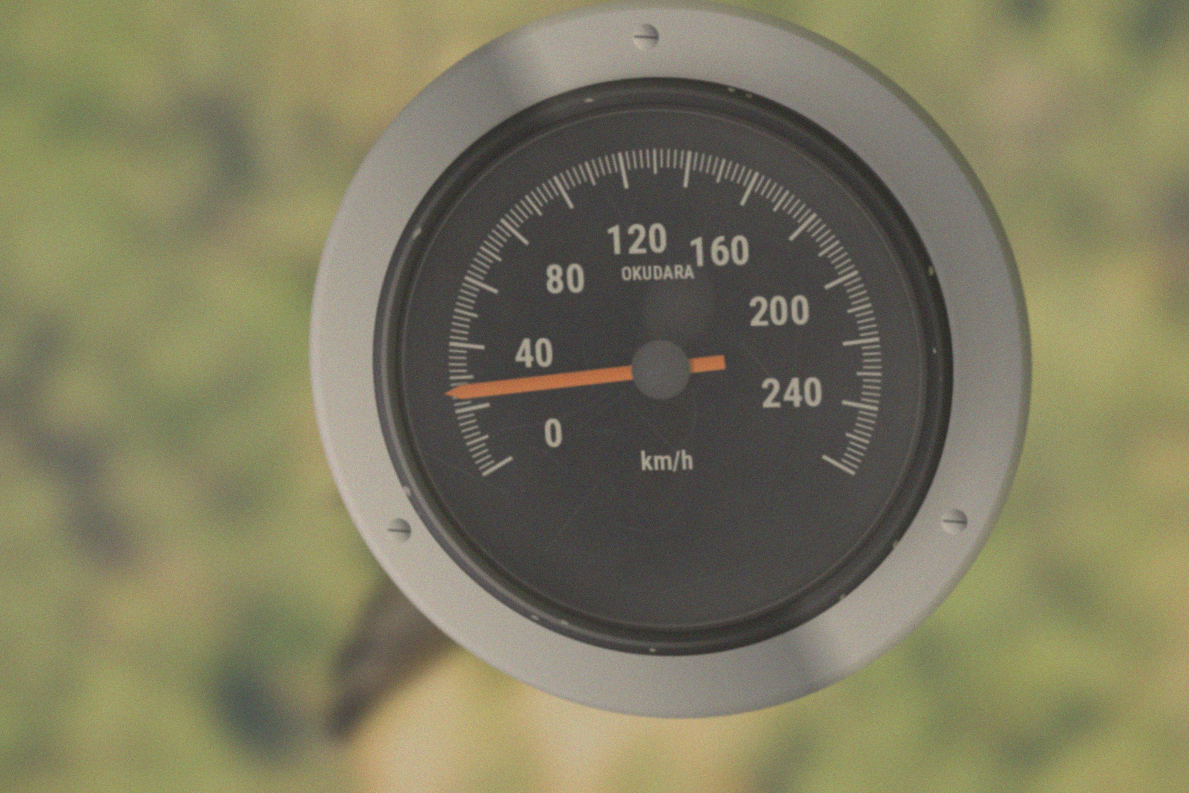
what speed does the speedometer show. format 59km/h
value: 26km/h
